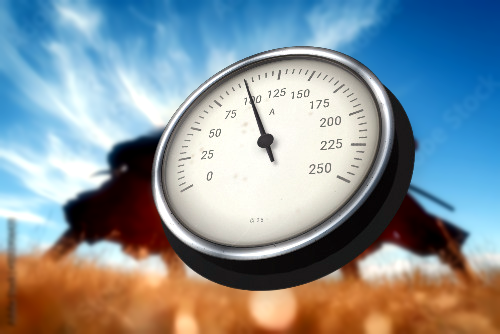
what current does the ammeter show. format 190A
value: 100A
